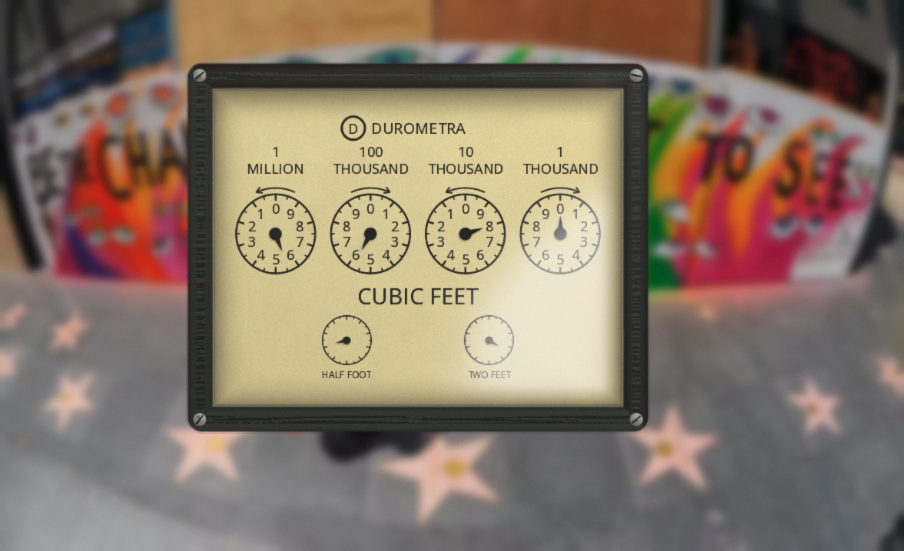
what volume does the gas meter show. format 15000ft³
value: 558000ft³
